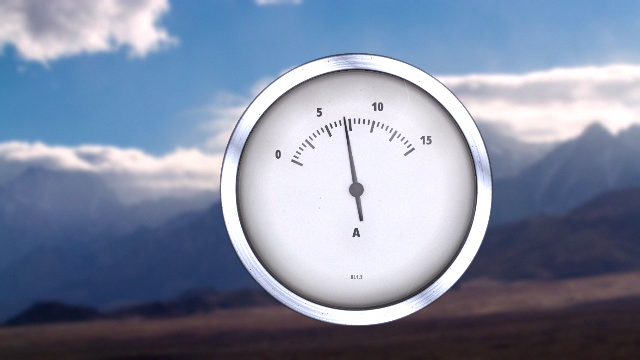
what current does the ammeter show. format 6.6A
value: 7A
